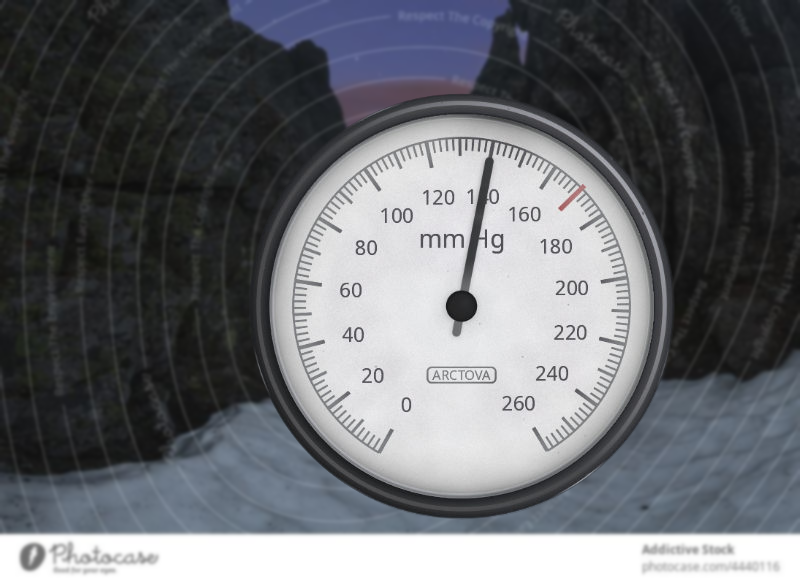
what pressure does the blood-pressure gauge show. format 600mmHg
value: 140mmHg
